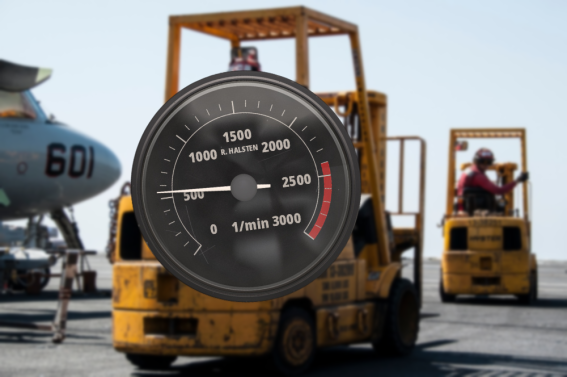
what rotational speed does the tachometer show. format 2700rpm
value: 550rpm
